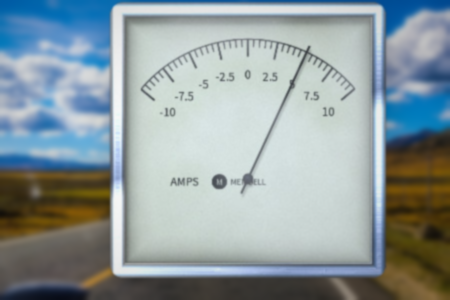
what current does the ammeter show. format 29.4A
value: 5A
